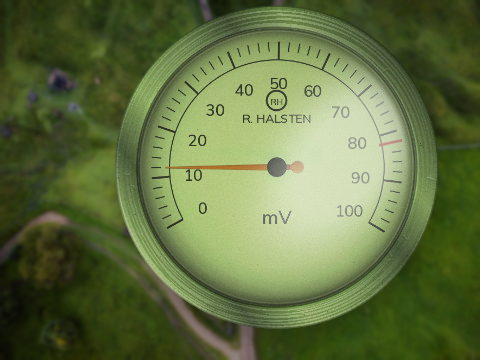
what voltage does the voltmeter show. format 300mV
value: 12mV
